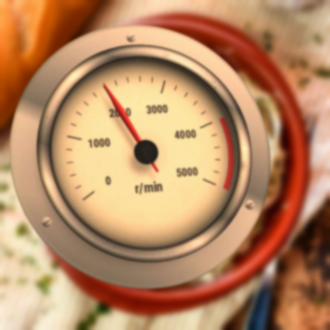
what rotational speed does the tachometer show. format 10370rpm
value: 2000rpm
